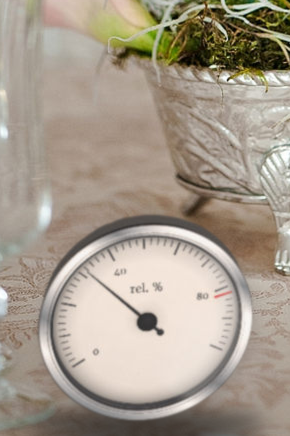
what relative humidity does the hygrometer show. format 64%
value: 32%
